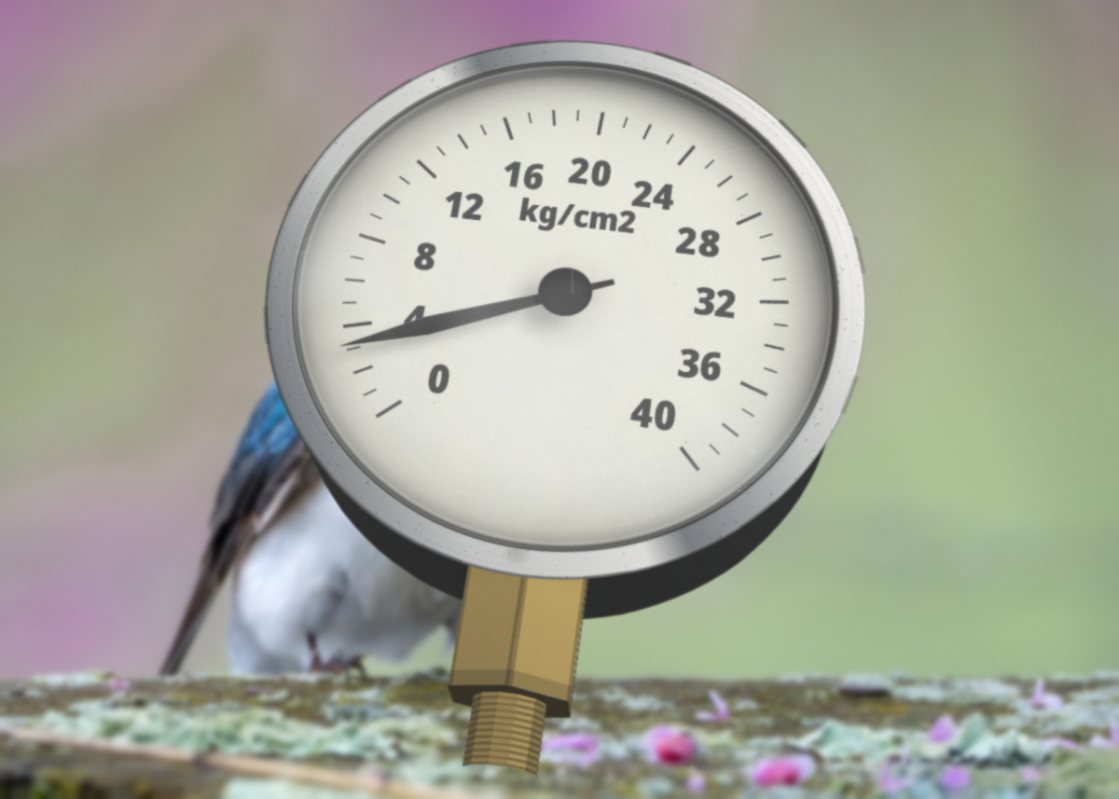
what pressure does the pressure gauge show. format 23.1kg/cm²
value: 3kg/cm²
